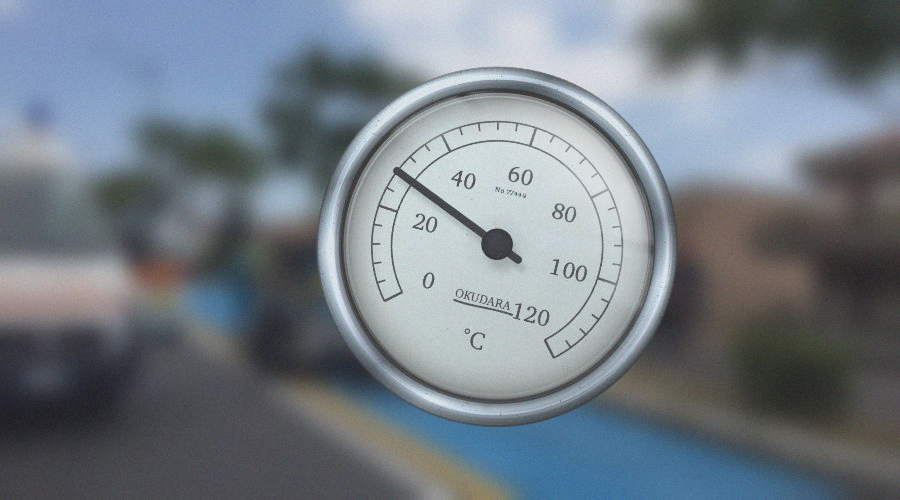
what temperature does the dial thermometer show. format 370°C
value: 28°C
